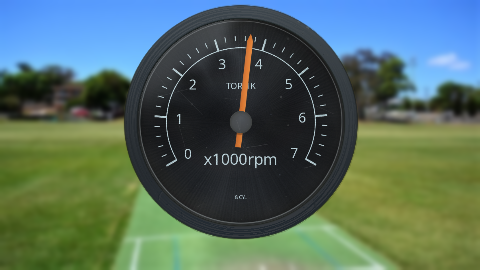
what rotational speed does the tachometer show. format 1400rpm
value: 3700rpm
